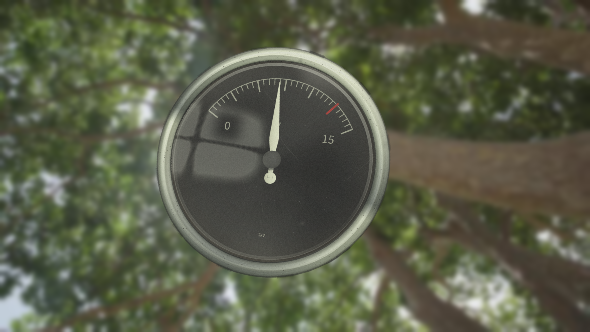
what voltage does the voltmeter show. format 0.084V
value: 7V
